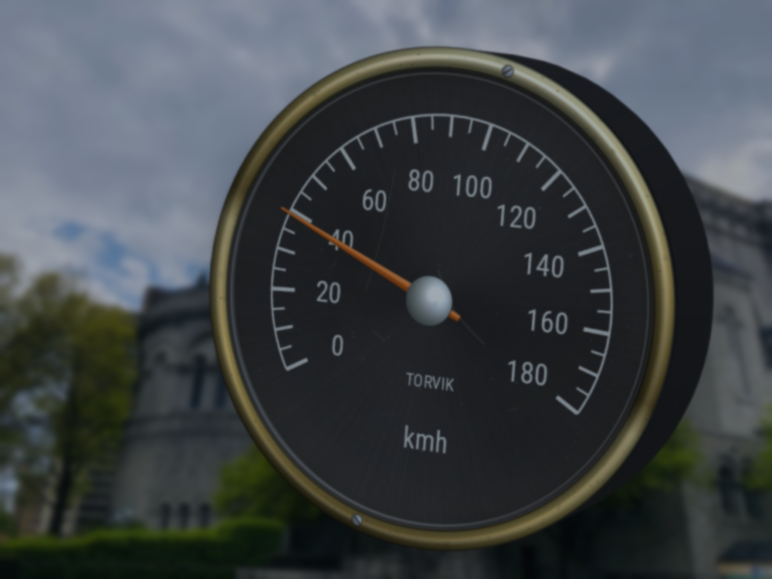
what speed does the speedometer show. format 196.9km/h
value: 40km/h
